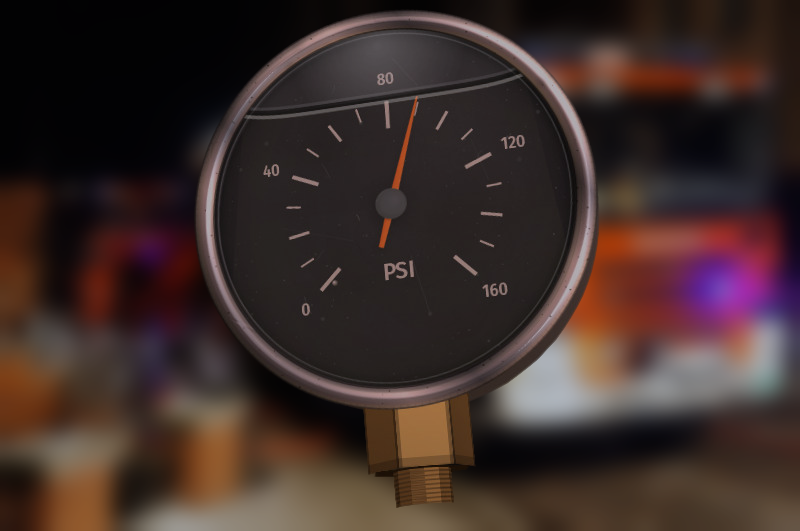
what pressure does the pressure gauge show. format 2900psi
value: 90psi
